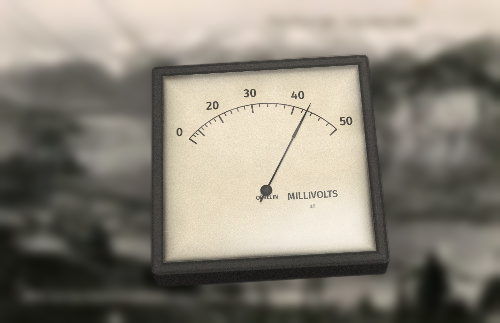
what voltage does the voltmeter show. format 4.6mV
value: 43mV
